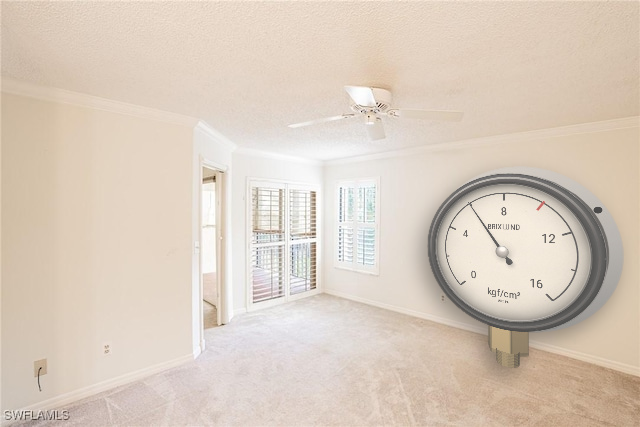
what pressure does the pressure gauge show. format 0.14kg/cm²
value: 6kg/cm²
